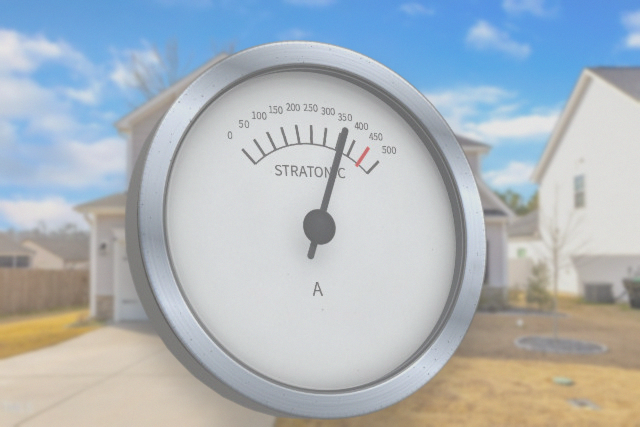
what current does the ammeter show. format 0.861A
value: 350A
